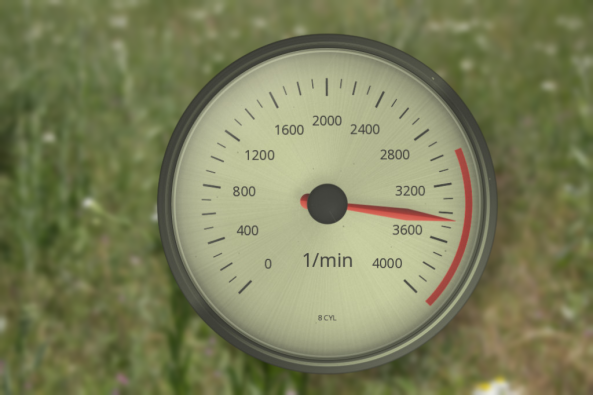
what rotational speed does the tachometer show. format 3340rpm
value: 3450rpm
